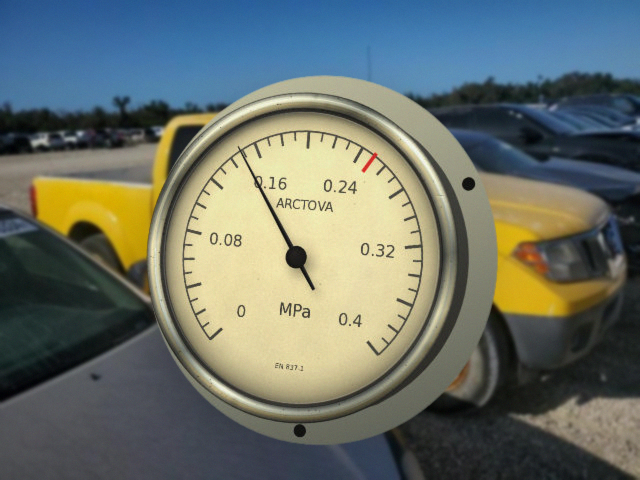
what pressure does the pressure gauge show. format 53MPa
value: 0.15MPa
